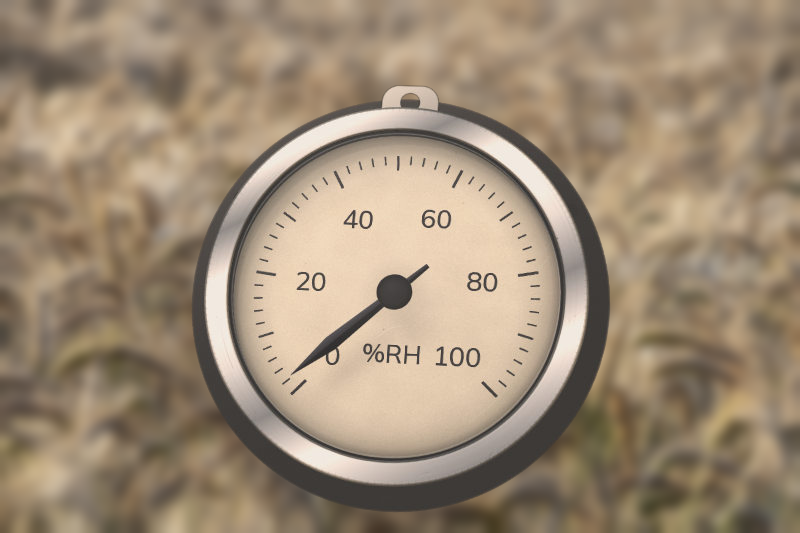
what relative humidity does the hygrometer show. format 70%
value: 2%
